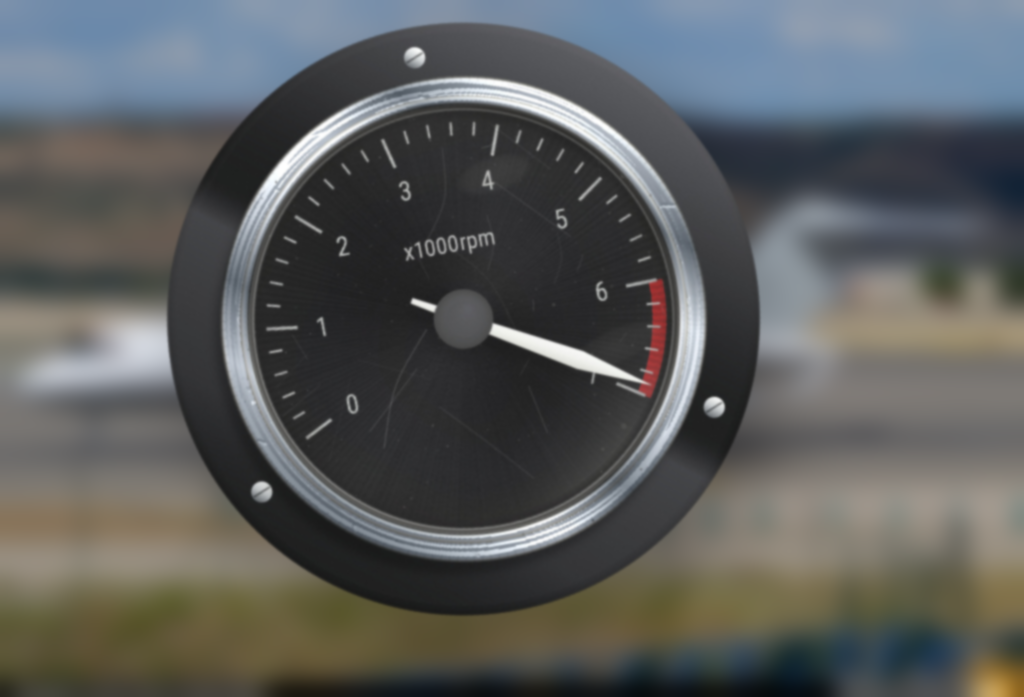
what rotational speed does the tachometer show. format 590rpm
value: 6900rpm
